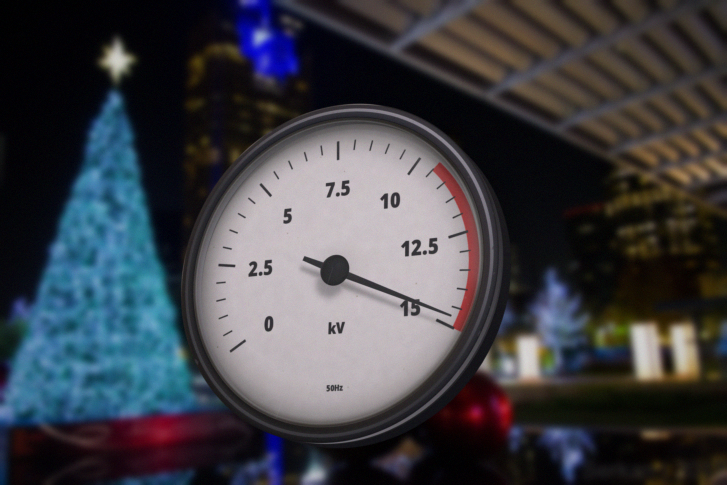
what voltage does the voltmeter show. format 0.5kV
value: 14.75kV
